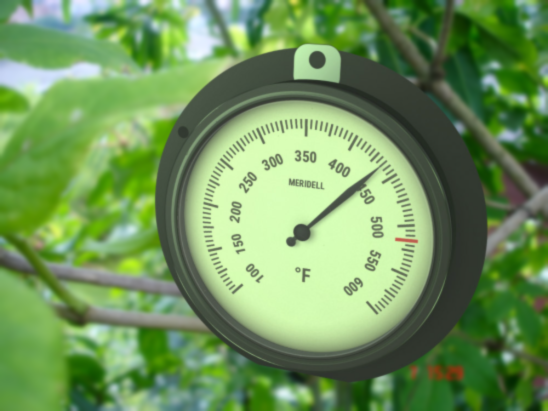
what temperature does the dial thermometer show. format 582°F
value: 435°F
